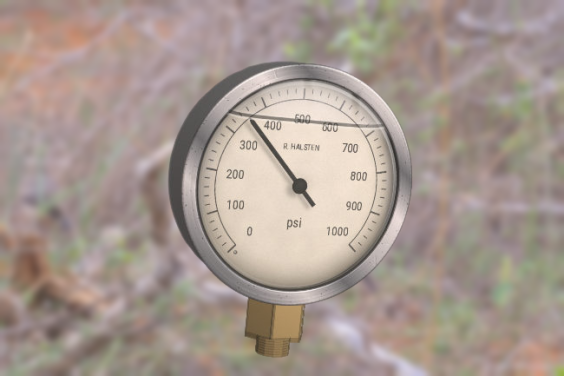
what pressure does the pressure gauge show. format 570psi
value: 350psi
